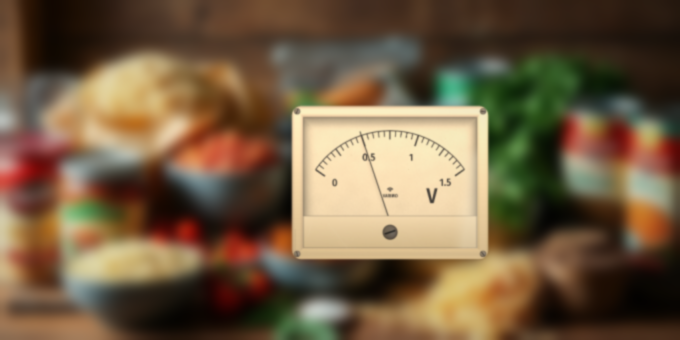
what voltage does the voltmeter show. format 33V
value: 0.5V
